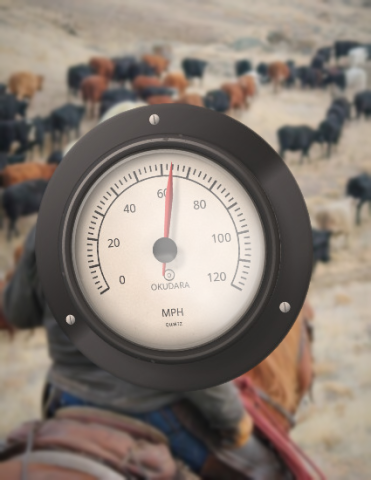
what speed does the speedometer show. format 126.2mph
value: 64mph
